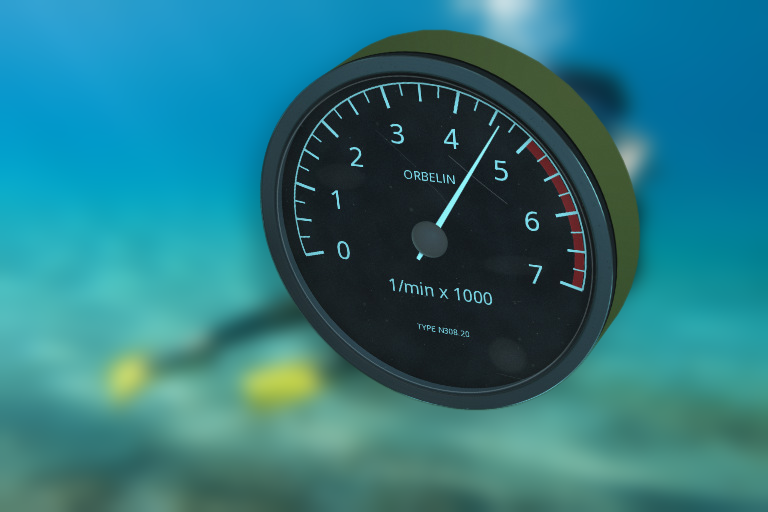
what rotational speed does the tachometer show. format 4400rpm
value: 4625rpm
